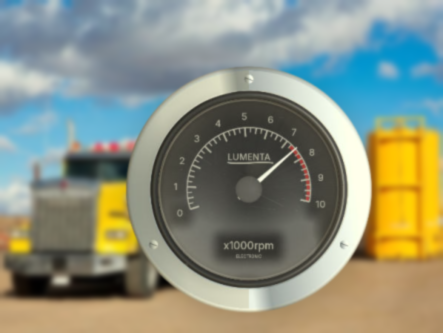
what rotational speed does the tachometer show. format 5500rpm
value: 7500rpm
